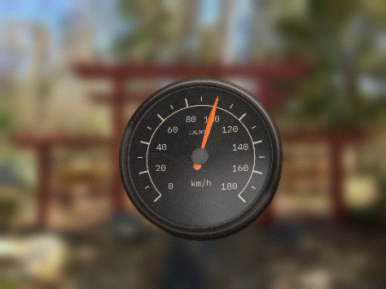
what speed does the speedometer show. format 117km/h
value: 100km/h
